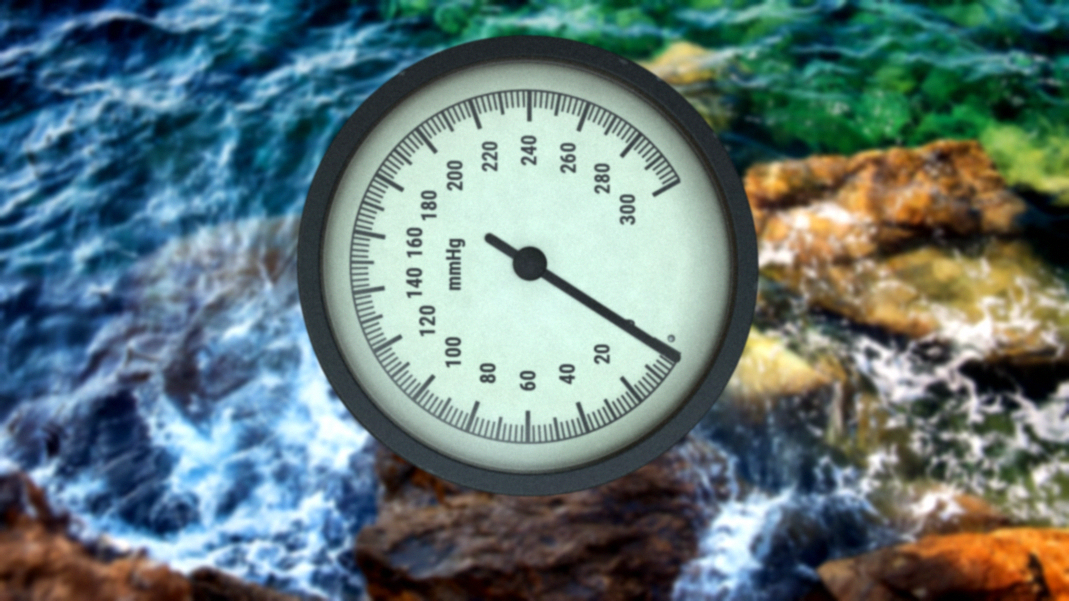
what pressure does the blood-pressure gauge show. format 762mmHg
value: 2mmHg
